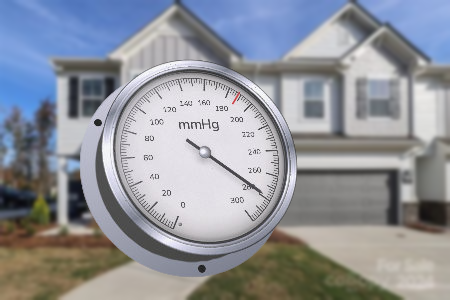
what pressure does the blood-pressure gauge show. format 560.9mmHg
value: 280mmHg
